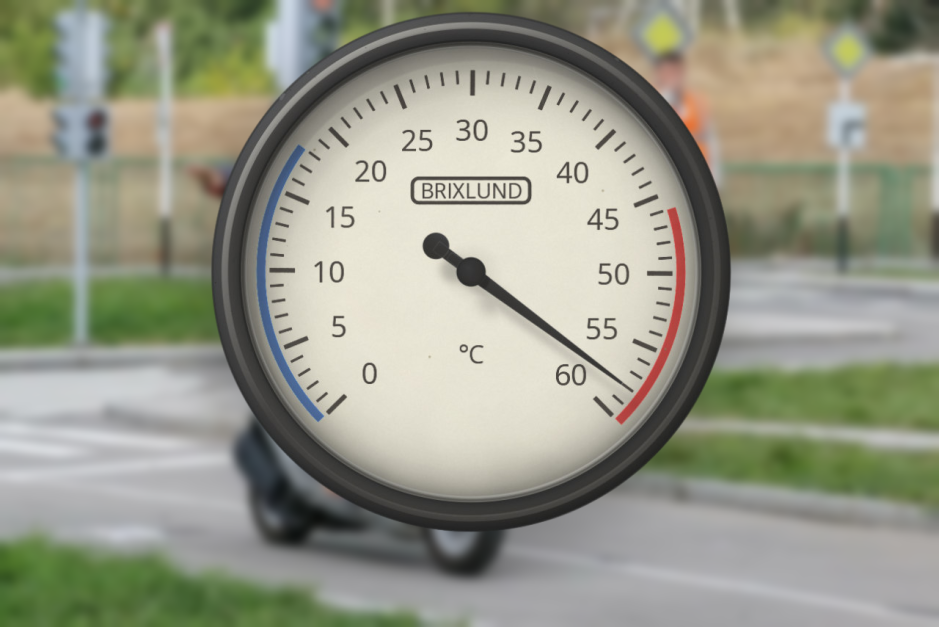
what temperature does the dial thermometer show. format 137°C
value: 58°C
